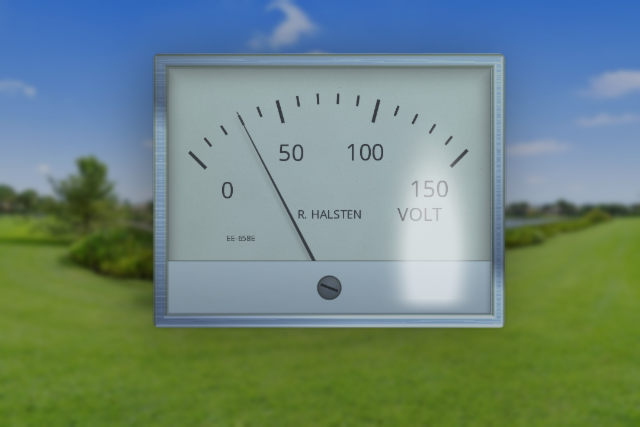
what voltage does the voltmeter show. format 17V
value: 30V
